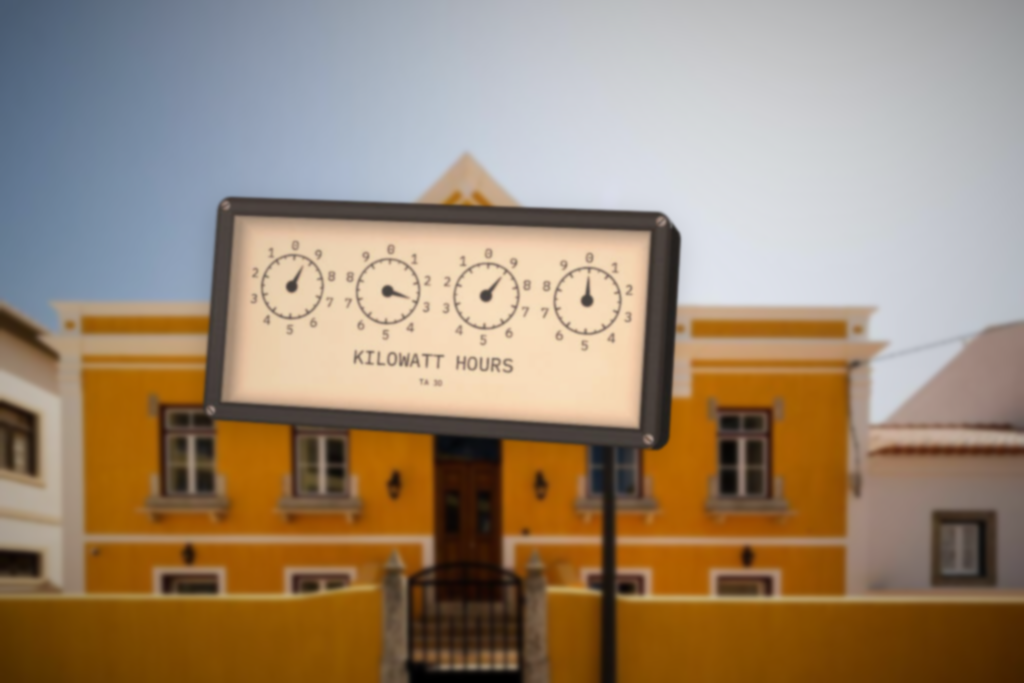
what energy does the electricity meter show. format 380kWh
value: 9290kWh
